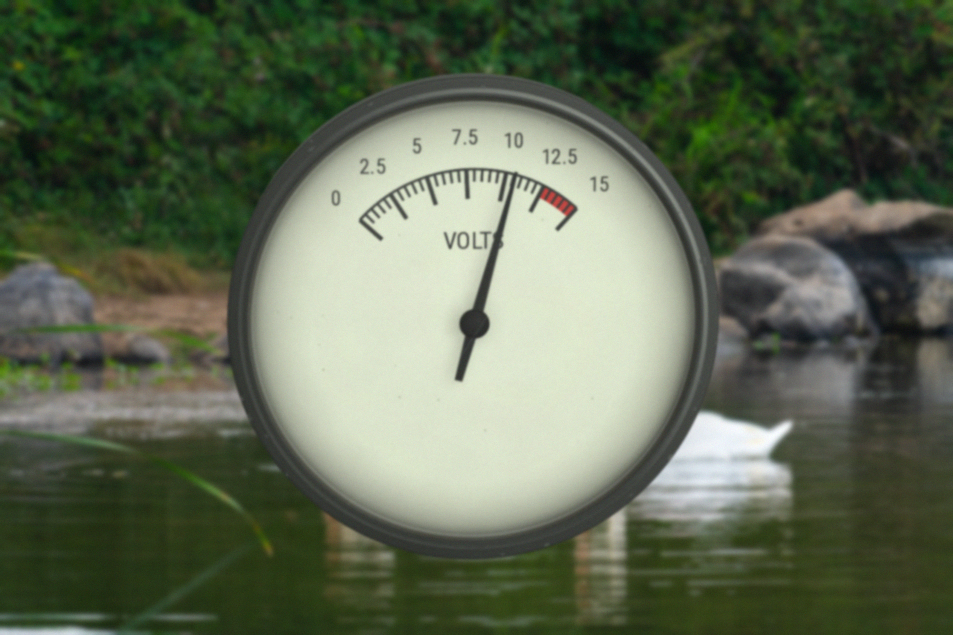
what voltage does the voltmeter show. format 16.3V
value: 10.5V
